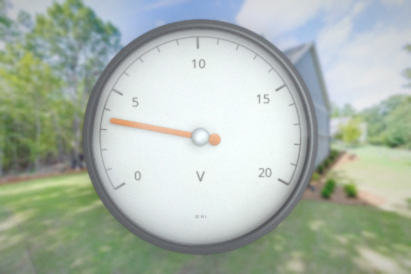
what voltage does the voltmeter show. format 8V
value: 3.5V
